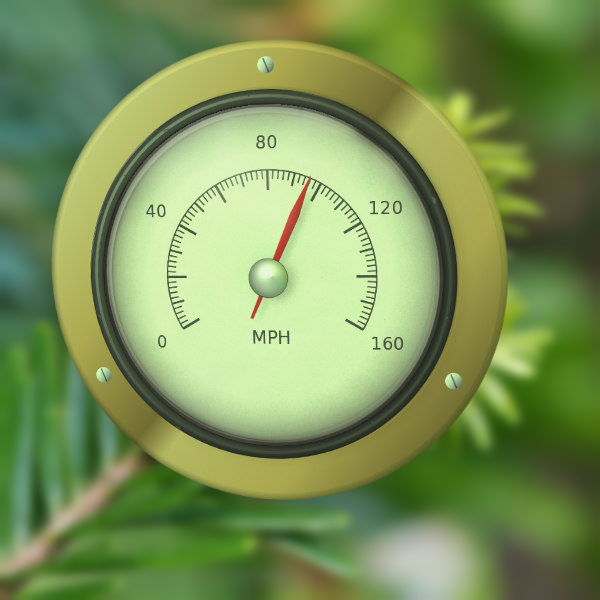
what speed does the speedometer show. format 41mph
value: 96mph
